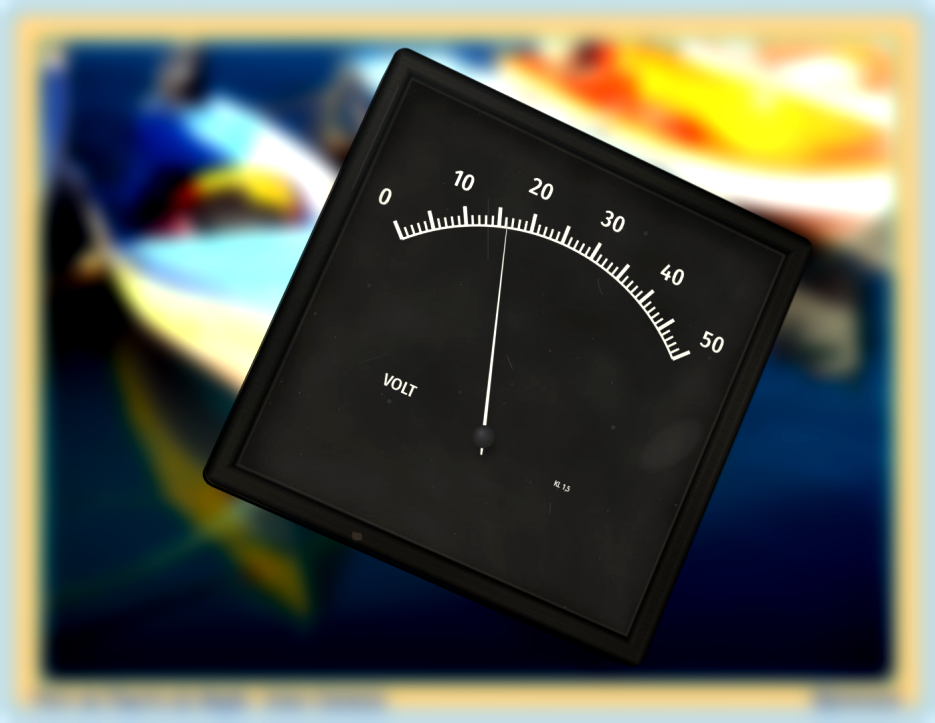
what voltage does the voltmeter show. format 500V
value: 16V
